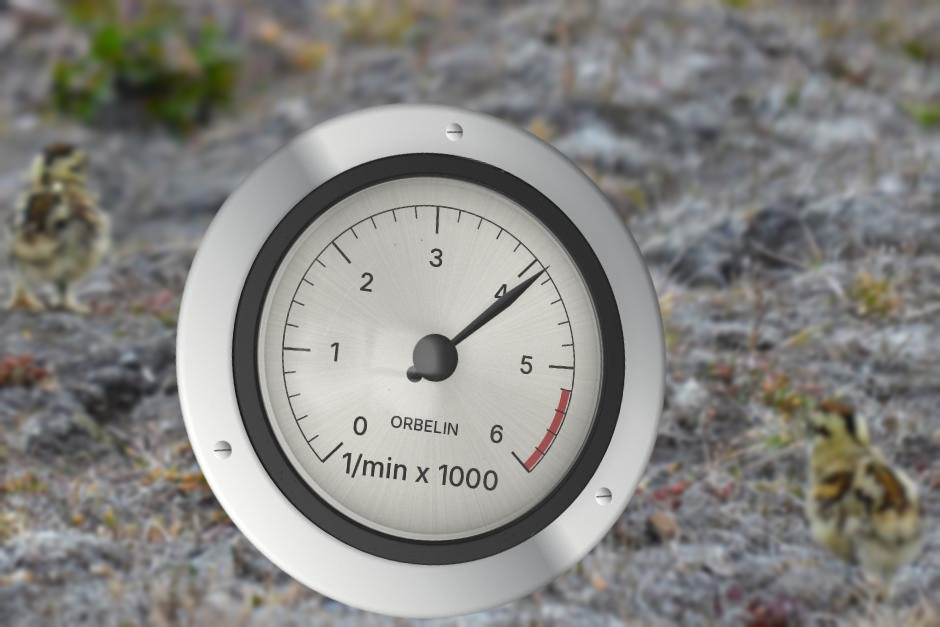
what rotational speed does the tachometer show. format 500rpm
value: 4100rpm
